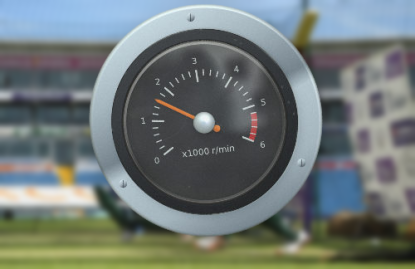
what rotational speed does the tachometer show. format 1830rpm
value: 1600rpm
